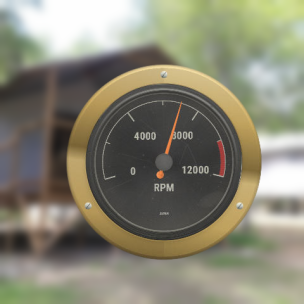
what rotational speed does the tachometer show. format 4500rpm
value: 7000rpm
